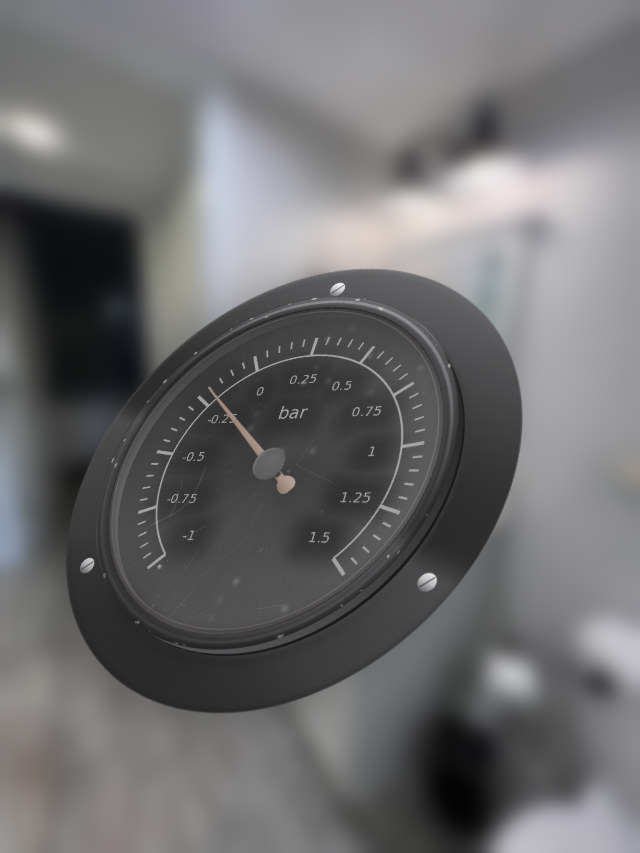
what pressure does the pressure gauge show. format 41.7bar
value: -0.2bar
